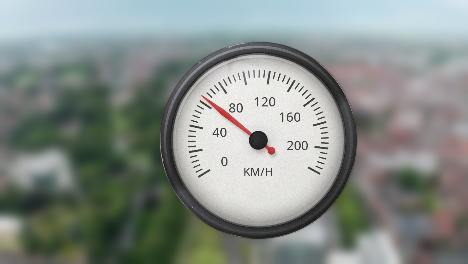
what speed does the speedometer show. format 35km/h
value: 64km/h
